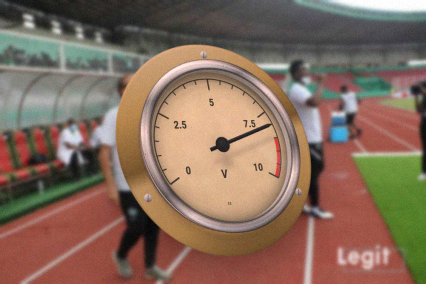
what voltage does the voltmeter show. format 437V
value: 8V
